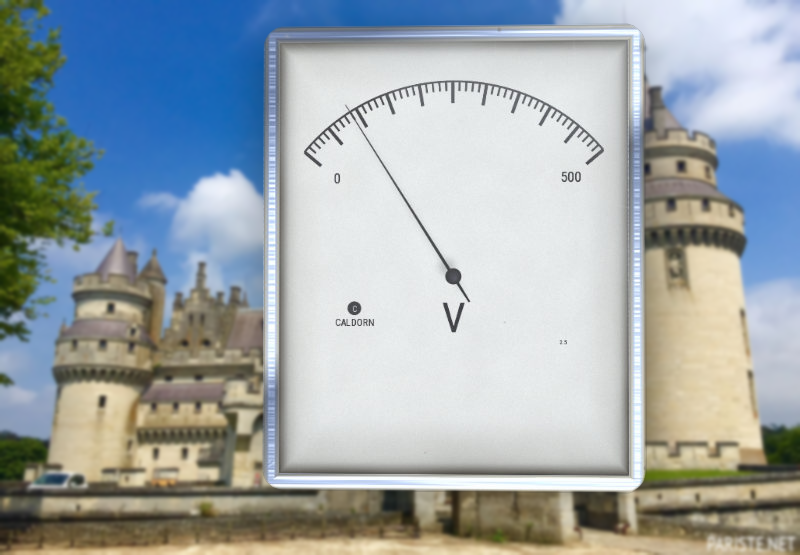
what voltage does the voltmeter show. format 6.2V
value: 90V
